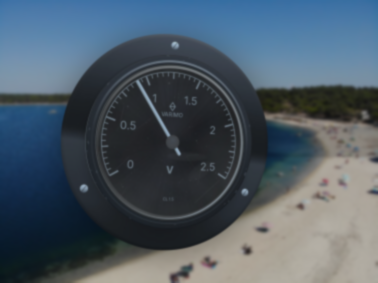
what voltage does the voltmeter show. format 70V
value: 0.9V
